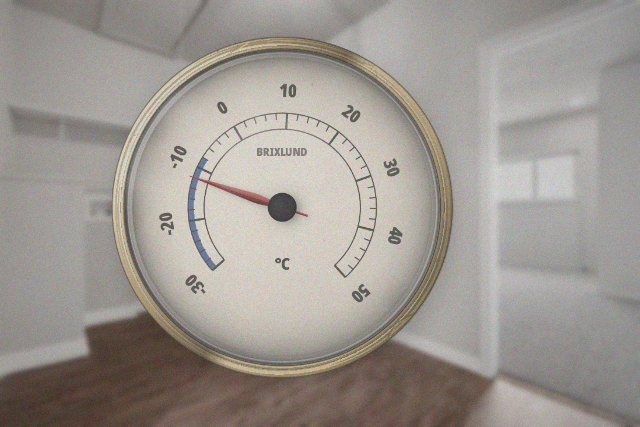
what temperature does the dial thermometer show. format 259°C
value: -12°C
